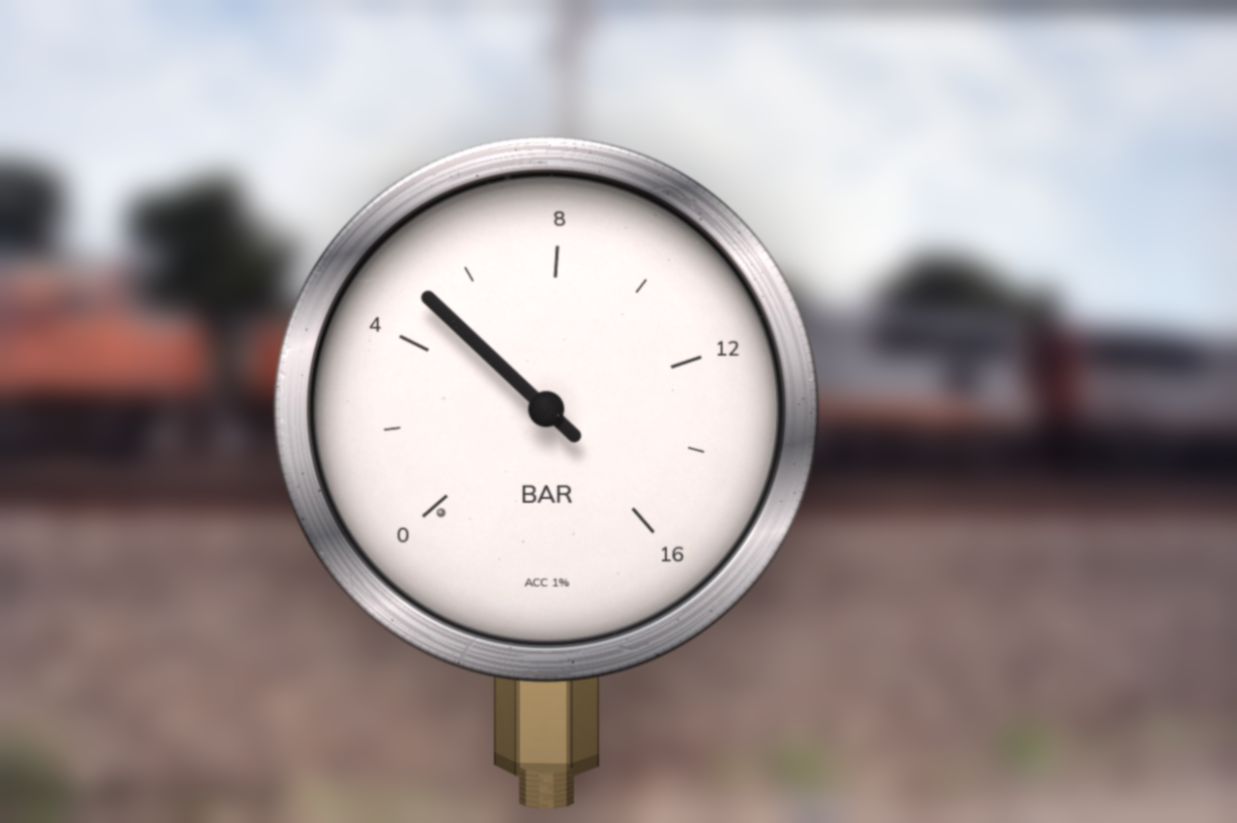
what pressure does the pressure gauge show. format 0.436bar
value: 5bar
